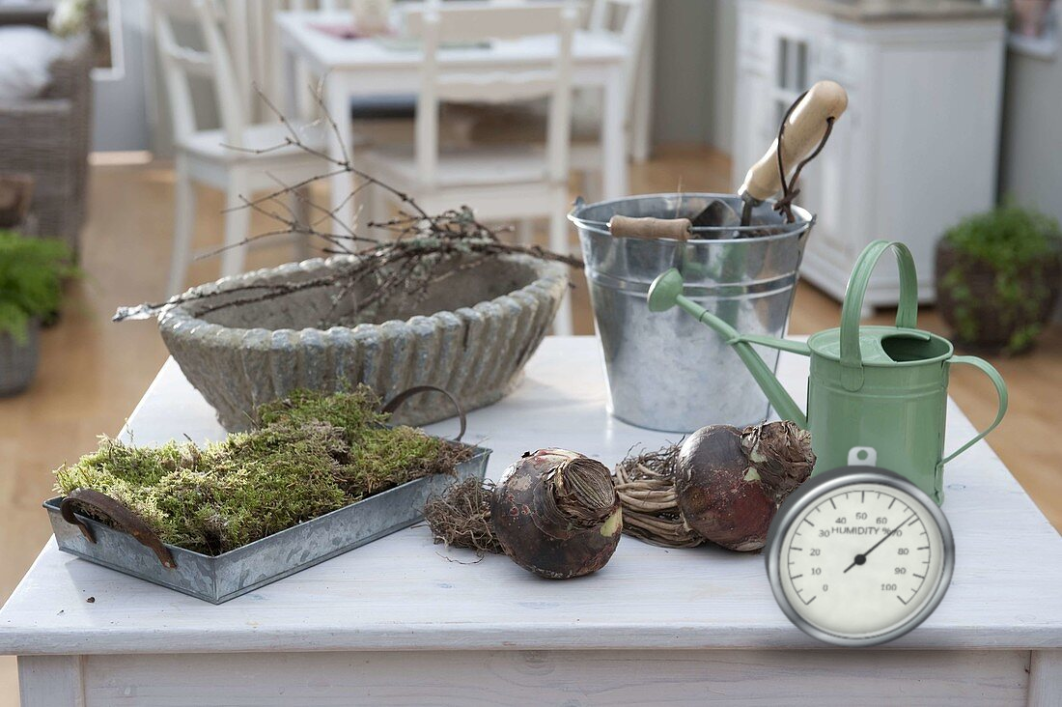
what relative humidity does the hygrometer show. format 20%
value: 67.5%
